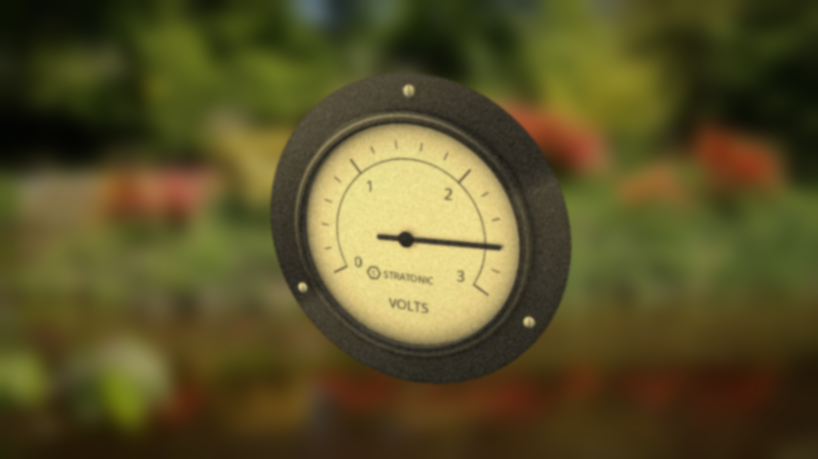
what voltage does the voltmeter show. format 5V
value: 2.6V
